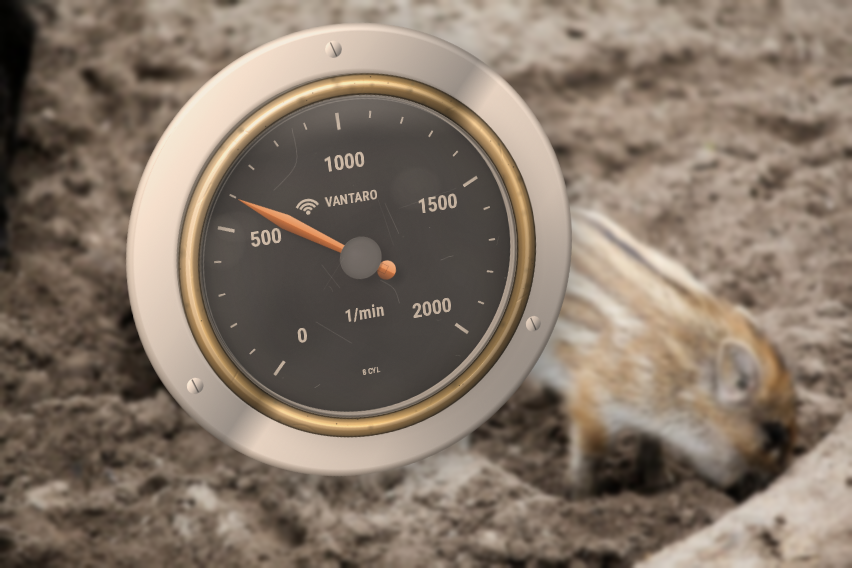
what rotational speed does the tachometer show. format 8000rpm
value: 600rpm
